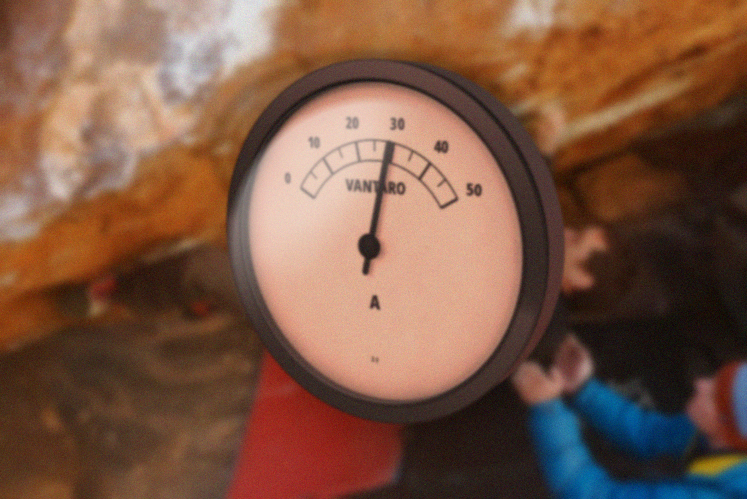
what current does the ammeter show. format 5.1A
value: 30A
